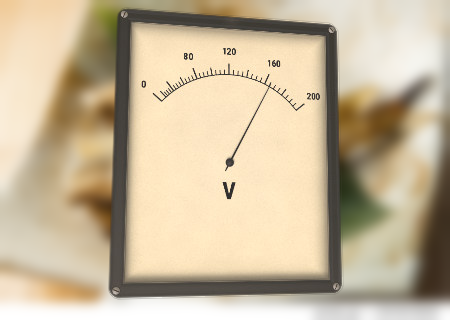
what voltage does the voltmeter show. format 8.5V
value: 165V
